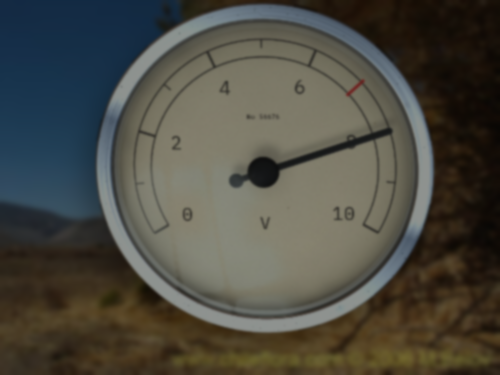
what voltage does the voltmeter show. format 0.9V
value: 8V
